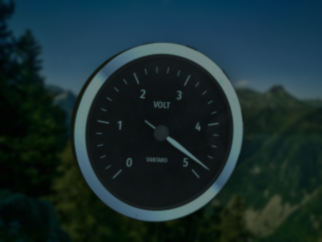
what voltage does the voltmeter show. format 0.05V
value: 4.8V
